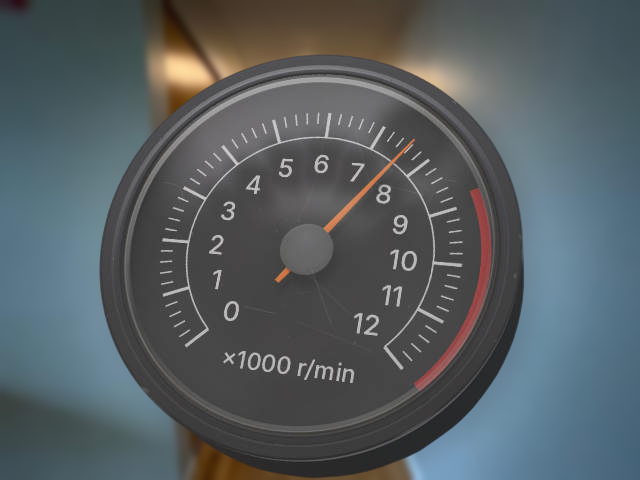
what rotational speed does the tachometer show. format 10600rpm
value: 7600rpm
